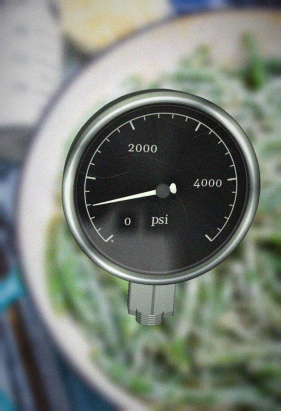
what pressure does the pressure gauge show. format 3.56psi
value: 600psi
